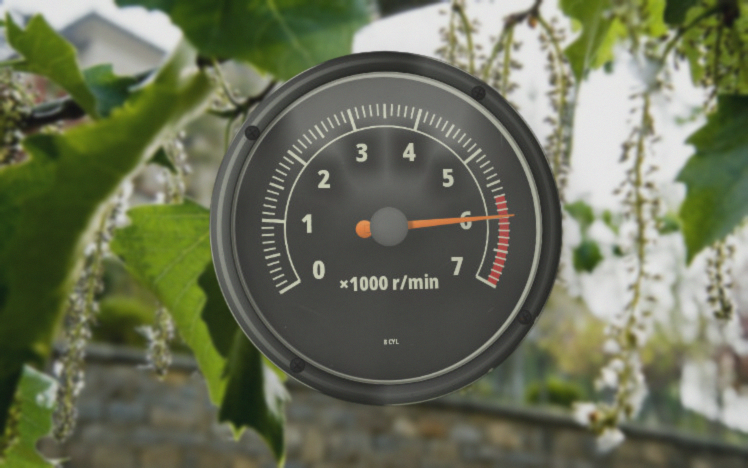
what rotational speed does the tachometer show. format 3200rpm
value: 6000rpm
